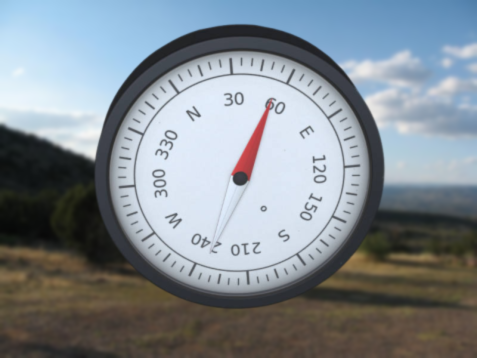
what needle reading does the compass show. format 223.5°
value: 55°
